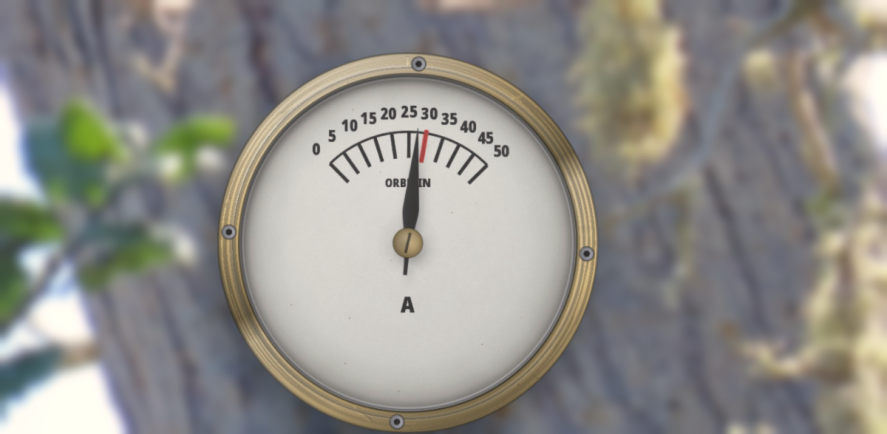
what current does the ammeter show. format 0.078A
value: 27.5A
